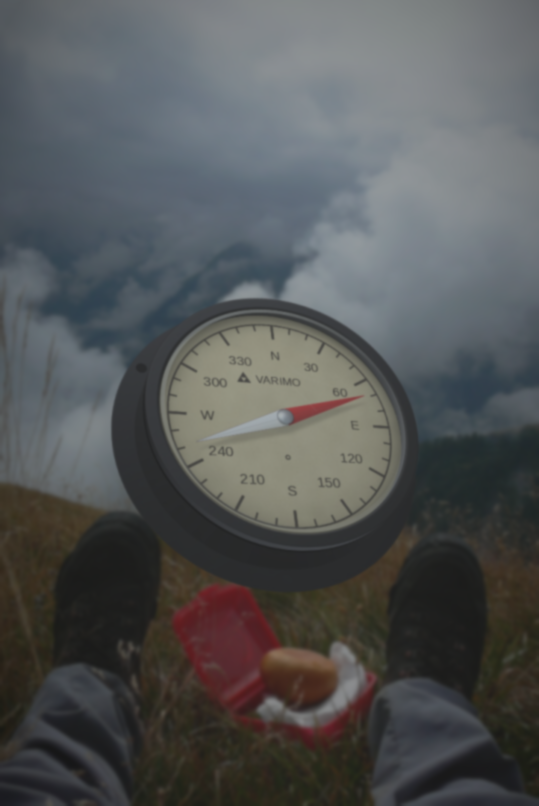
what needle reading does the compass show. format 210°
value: 70°
